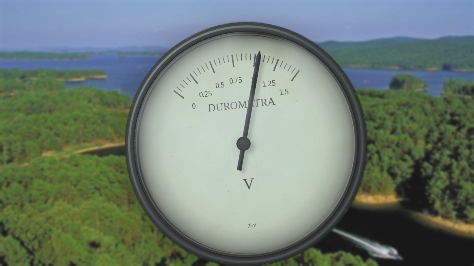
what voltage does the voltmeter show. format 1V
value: 1.05V
